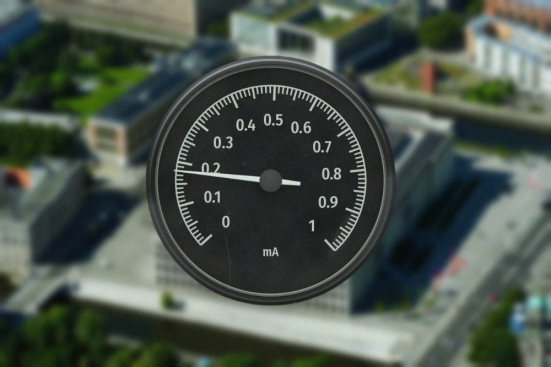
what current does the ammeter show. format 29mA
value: 0.18mA
